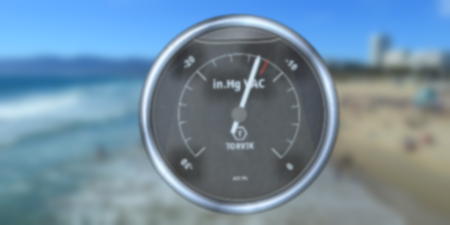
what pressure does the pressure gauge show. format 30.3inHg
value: -13inHg
